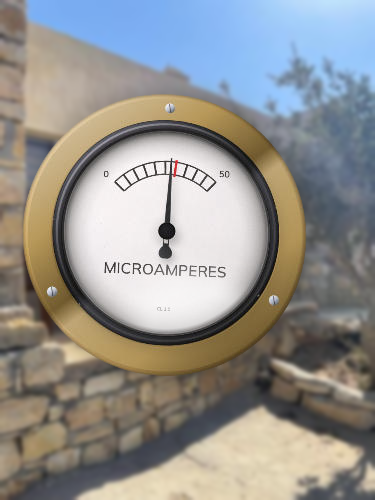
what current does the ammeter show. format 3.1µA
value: 27.5µA
